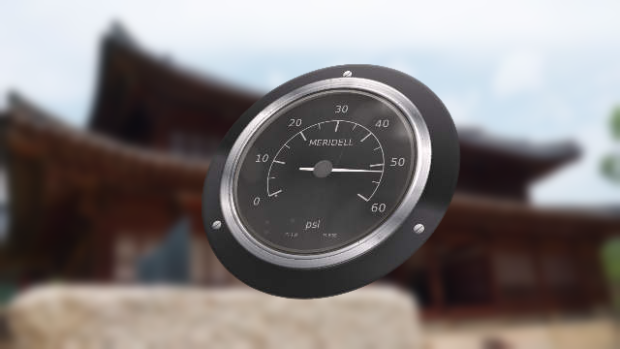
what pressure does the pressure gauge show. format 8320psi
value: 52.5psi
